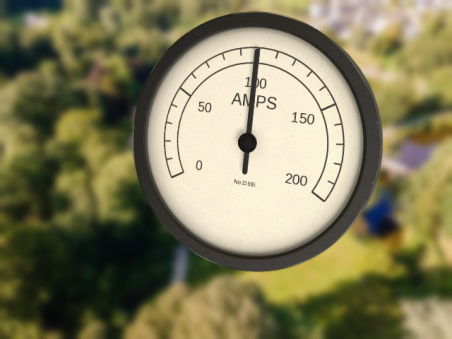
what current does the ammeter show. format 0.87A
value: 100A
